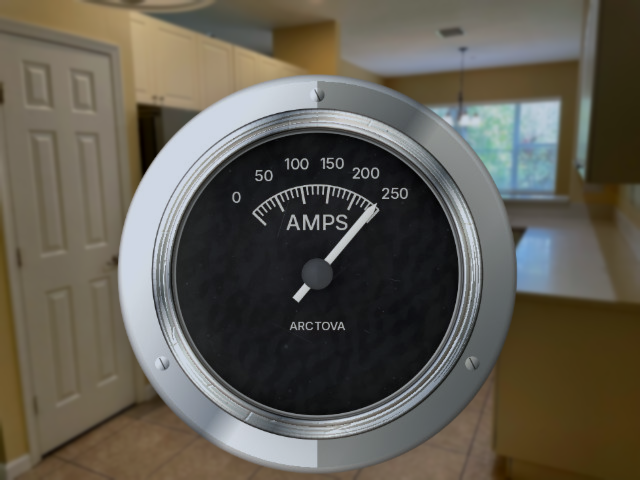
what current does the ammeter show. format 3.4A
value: 240A
